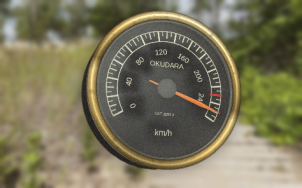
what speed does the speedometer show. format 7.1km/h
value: 250km/h
